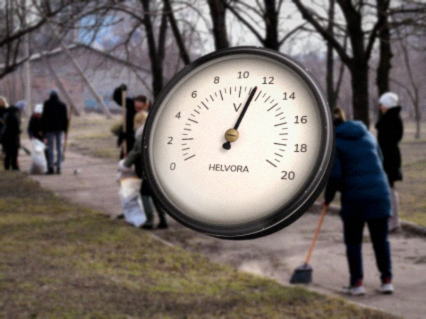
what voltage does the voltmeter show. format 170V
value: 11.5V
